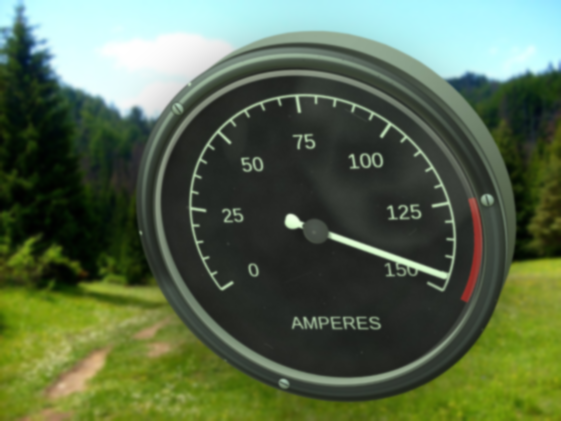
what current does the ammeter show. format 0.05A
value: 145A
